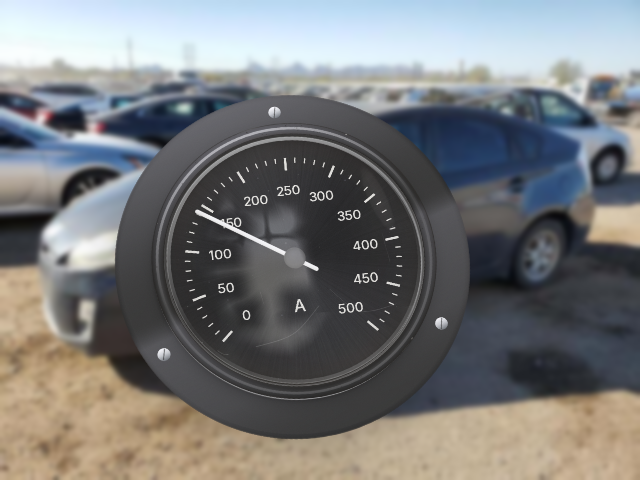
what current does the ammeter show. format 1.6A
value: 140A
